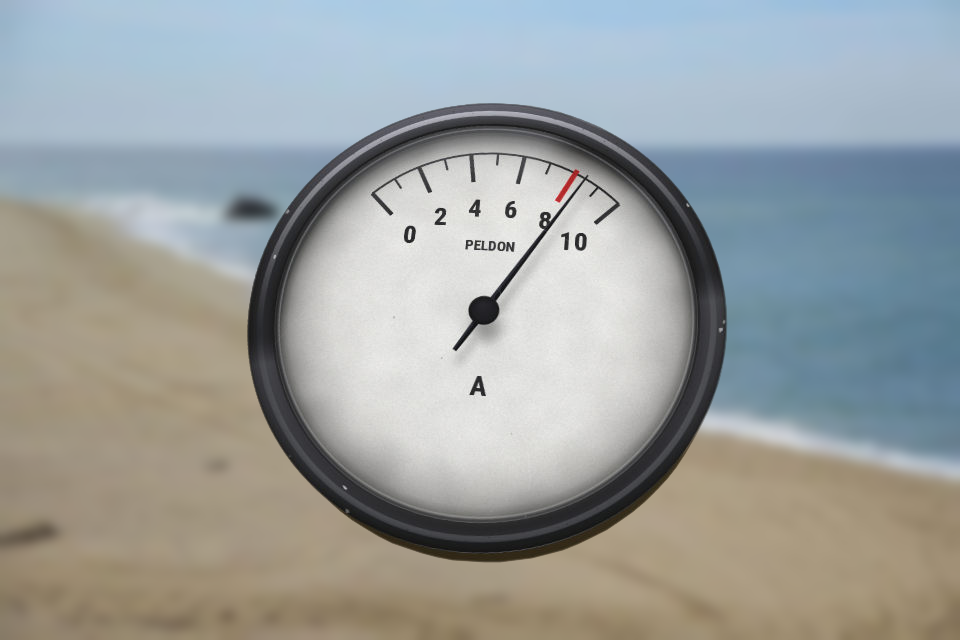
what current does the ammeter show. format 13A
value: 8.5A
